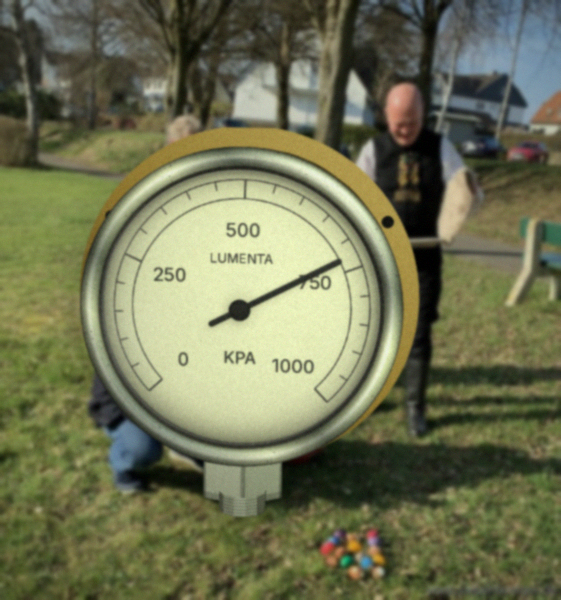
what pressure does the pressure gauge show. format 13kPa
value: 725kPa
